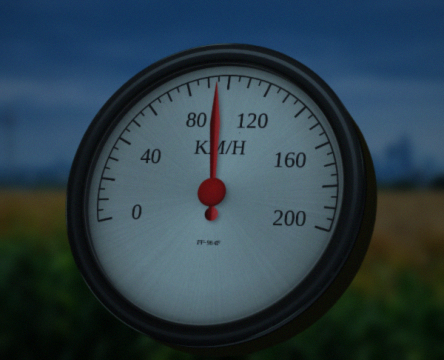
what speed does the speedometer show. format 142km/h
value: 95km/h
